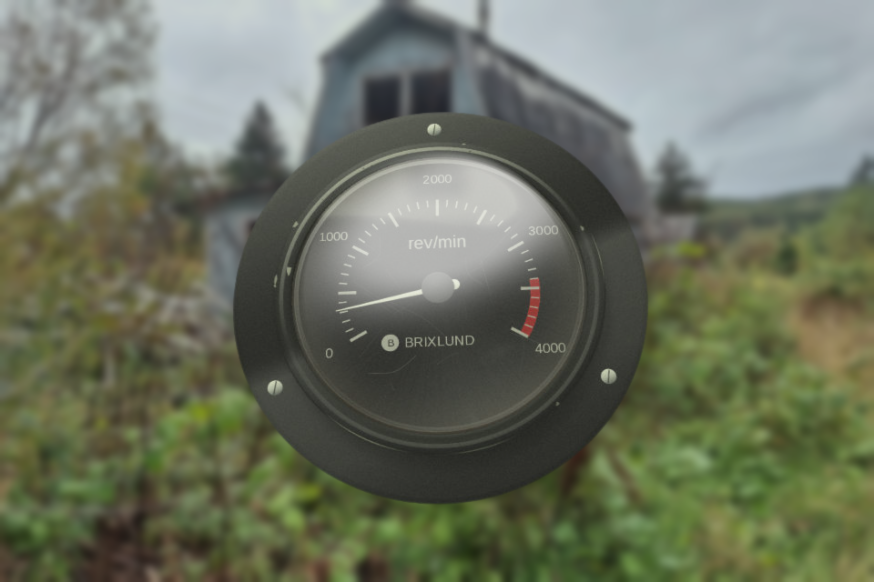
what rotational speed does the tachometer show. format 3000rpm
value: 300rpm
